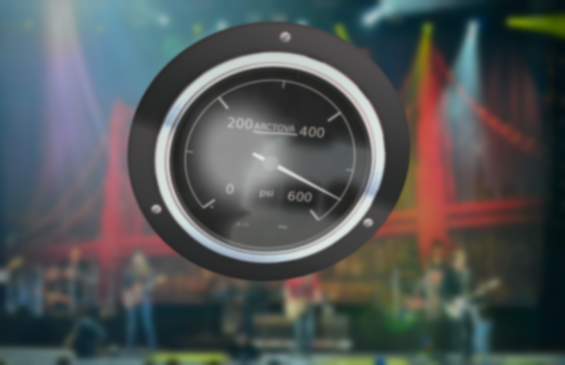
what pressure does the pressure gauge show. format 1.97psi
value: 550psi
